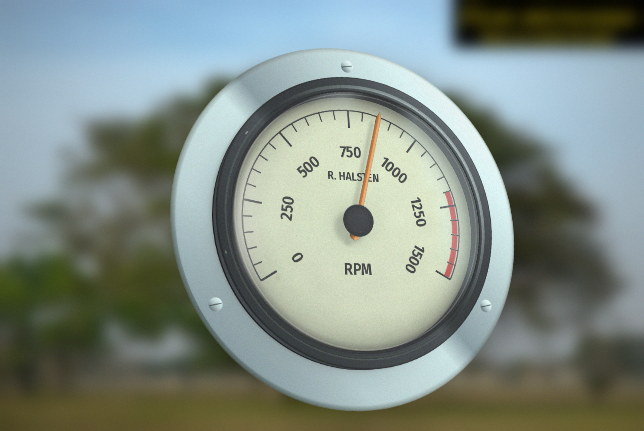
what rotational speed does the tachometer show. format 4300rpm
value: 850rpm
